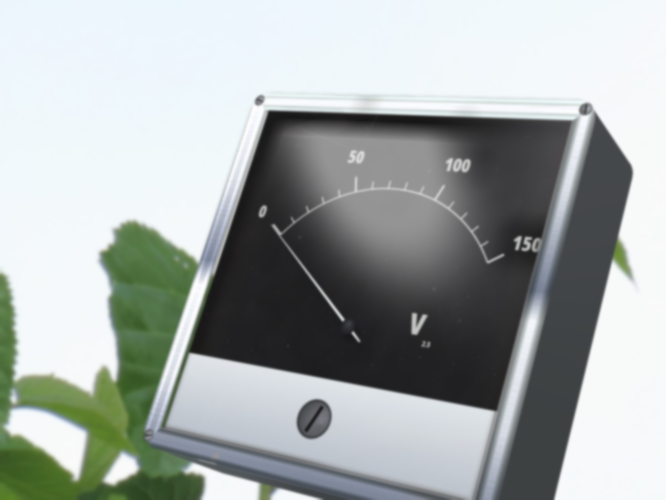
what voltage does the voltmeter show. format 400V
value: 0V
